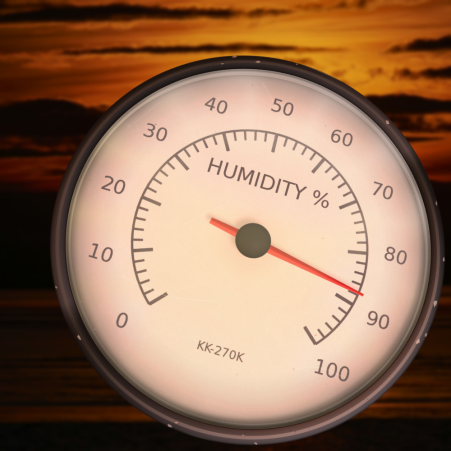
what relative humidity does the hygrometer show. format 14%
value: 88%
